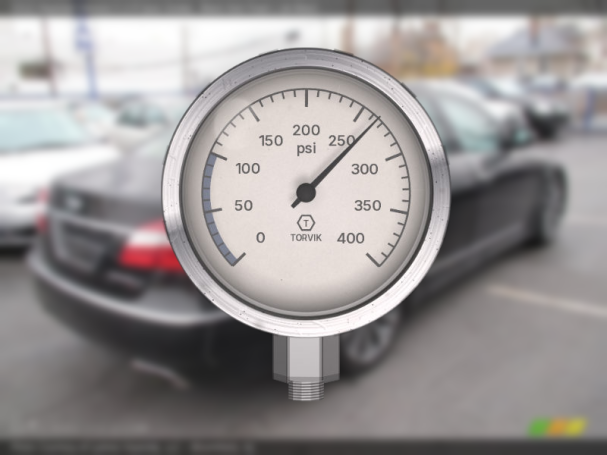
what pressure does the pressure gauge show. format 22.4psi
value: 265psi
